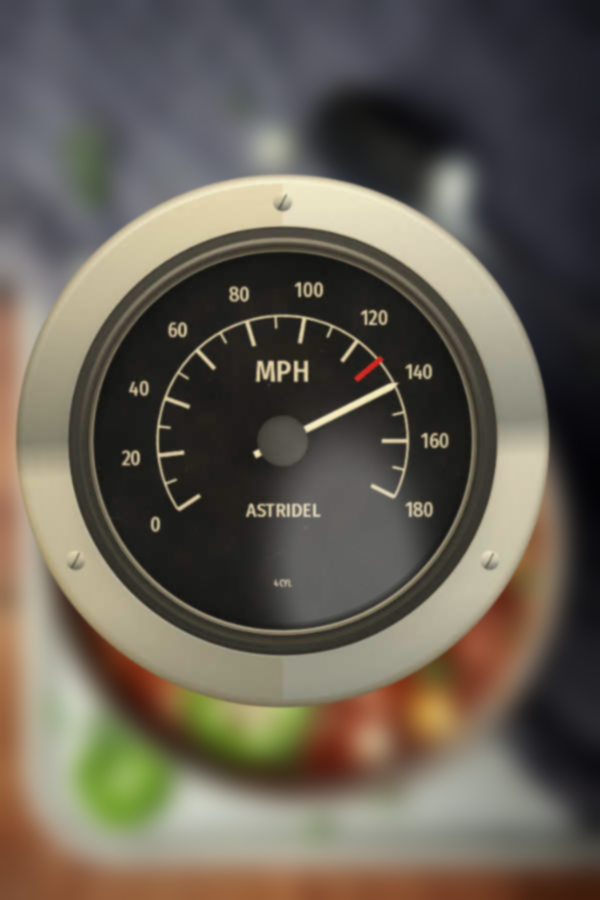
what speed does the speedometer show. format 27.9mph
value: 140mph
